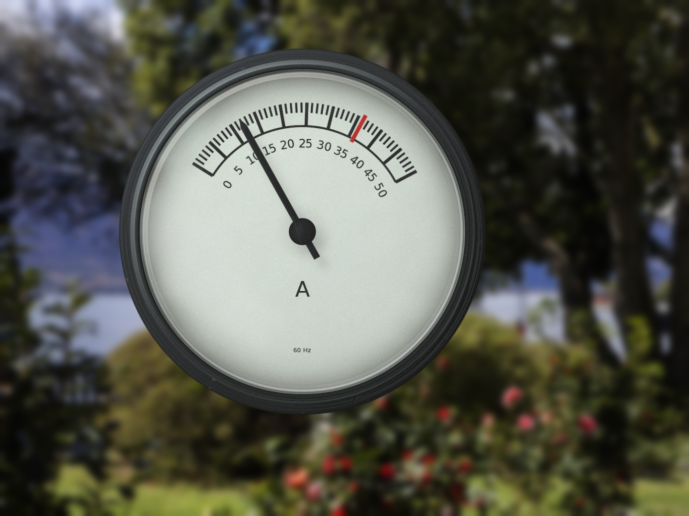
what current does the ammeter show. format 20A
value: 12A
